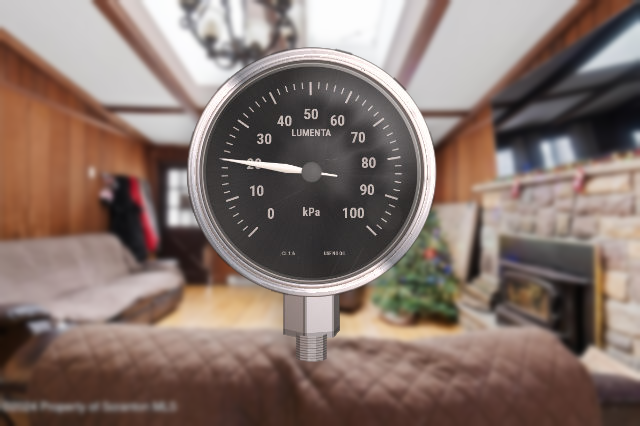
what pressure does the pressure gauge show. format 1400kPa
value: 20kPa
